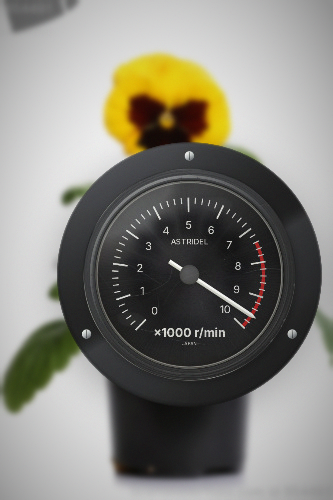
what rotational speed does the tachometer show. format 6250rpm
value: 9600rpm
